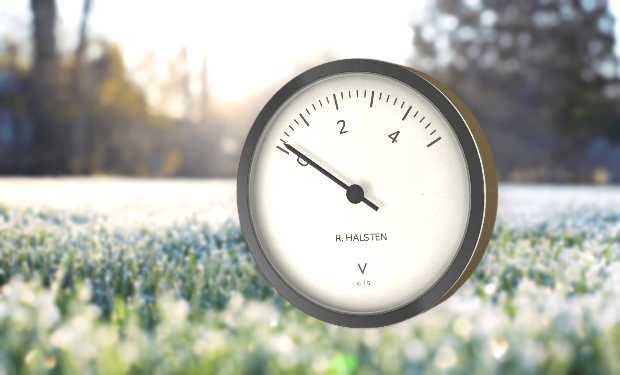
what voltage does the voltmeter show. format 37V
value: 0.2V
